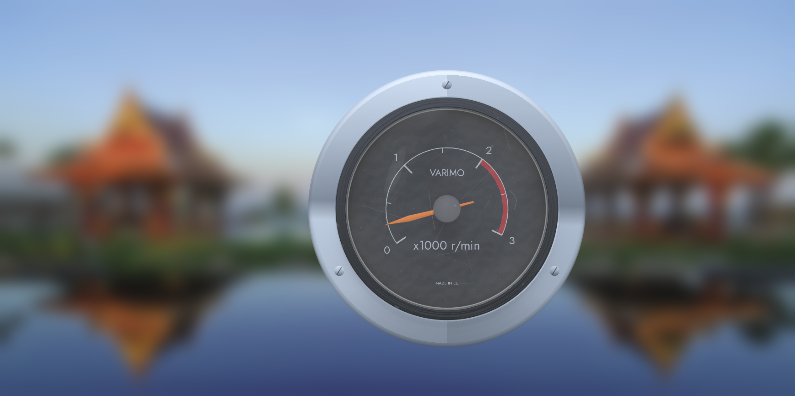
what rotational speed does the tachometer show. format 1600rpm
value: 250rpm
